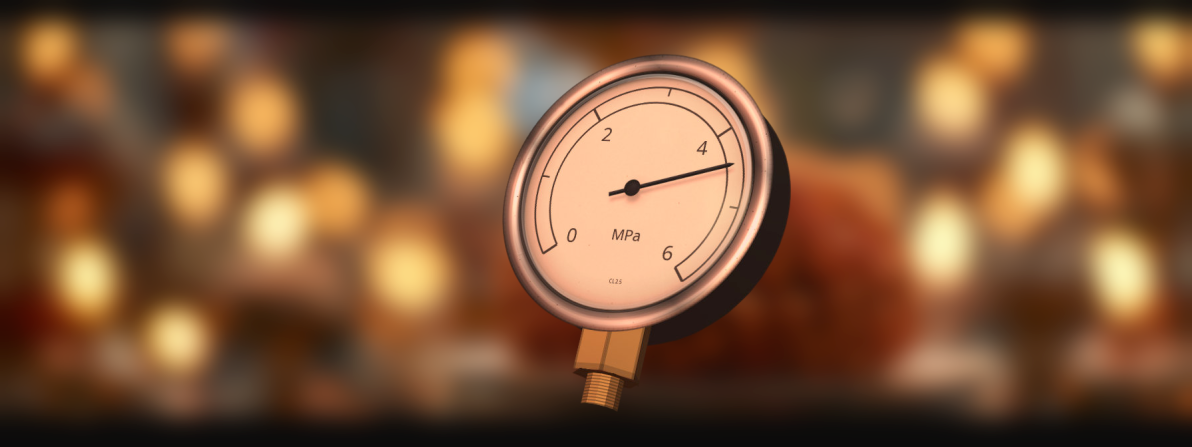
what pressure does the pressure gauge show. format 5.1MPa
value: 4.5MPa
